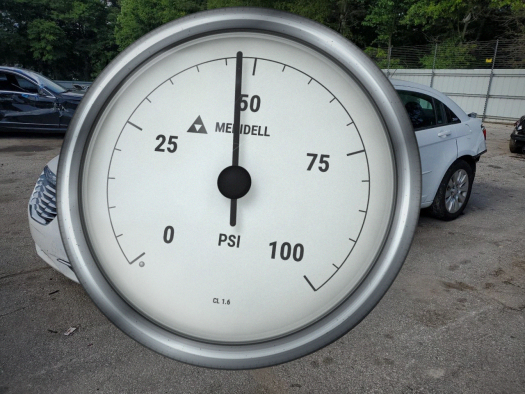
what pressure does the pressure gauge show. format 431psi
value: 47.5psi
